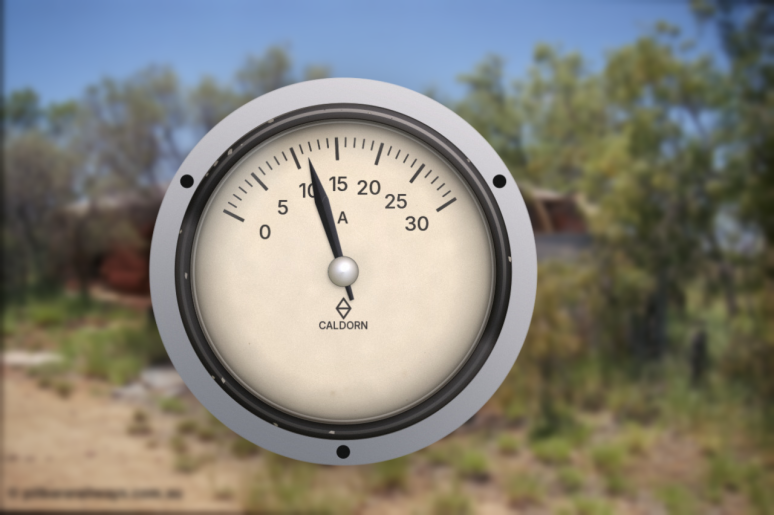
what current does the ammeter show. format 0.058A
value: 11.5A
